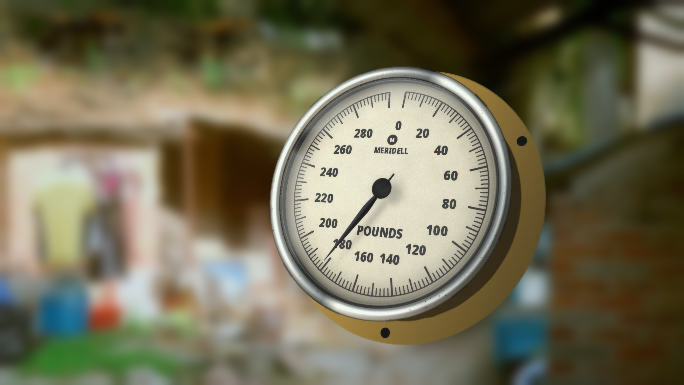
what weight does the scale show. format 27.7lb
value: 180lb
